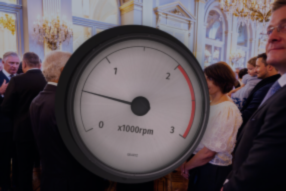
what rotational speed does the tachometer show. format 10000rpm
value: 500rpm
